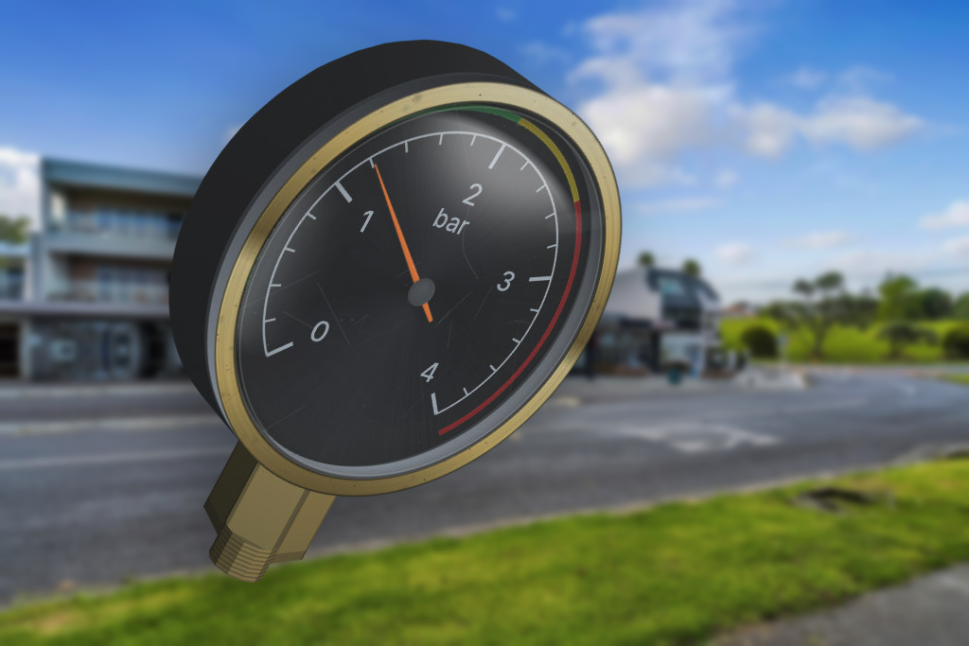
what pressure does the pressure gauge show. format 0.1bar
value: 1.2bar
